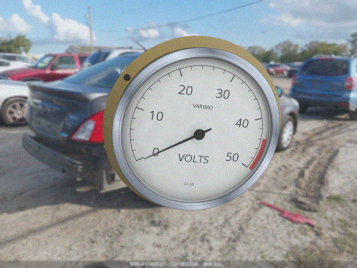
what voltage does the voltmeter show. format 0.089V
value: 0V
